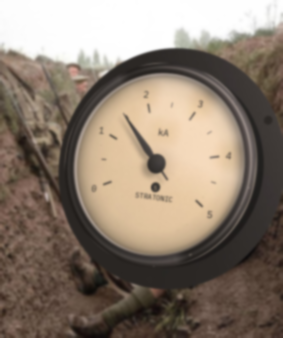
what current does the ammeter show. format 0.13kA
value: 1.5kA
